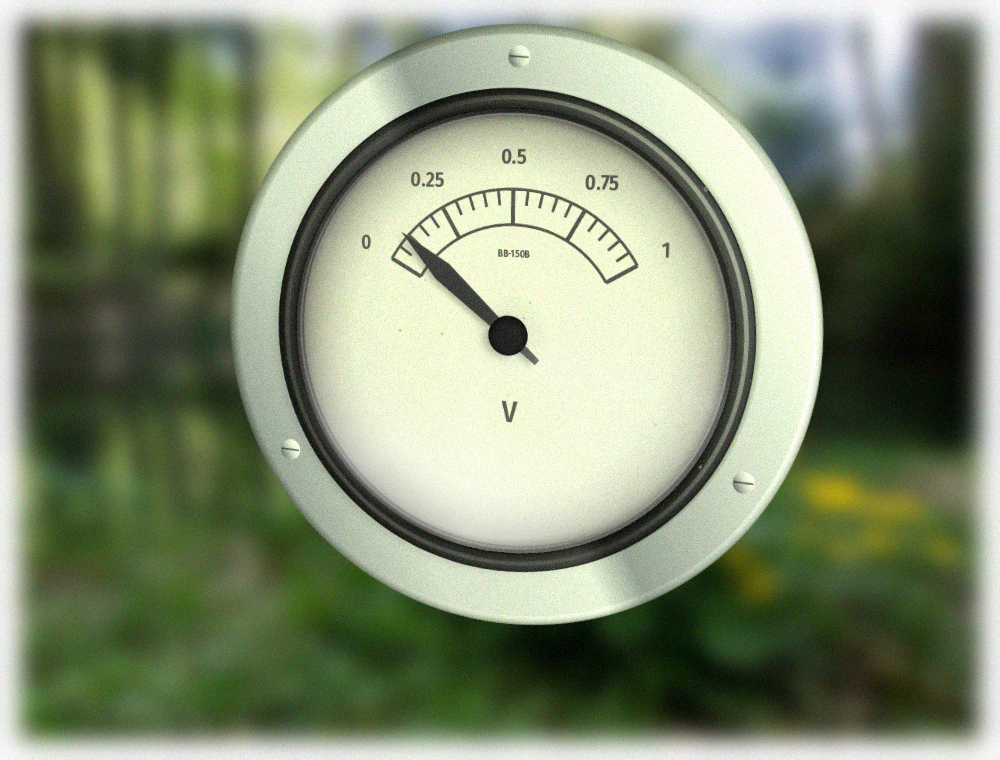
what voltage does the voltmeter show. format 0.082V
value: 0.1V
